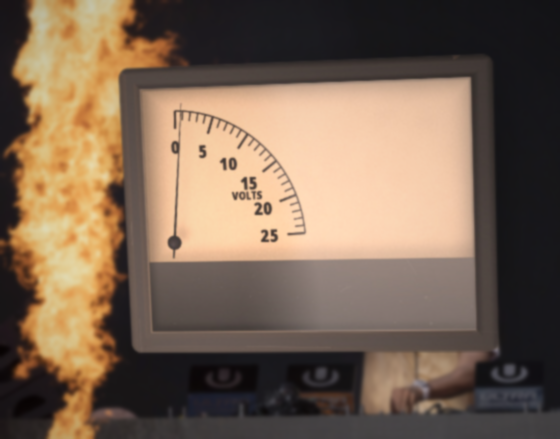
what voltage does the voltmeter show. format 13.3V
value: 1V
